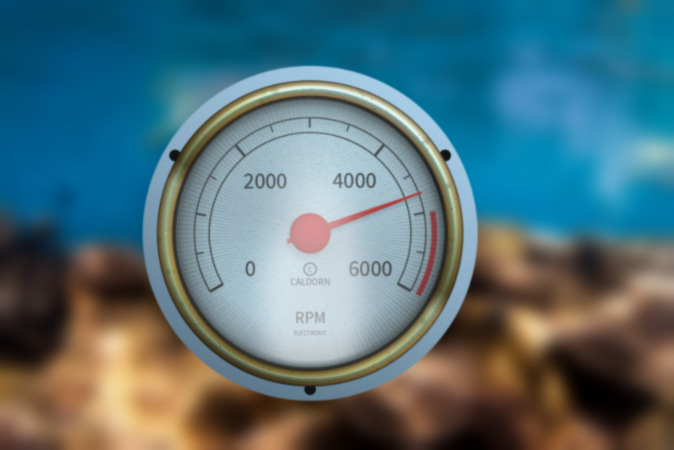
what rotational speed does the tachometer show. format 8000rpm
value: 4750rpm
